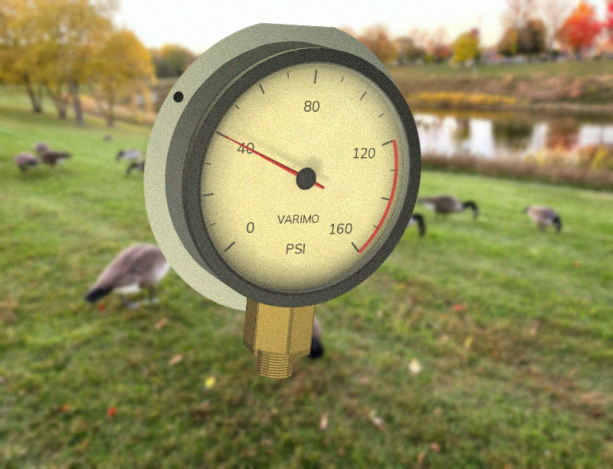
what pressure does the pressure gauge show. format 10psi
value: 40psi
